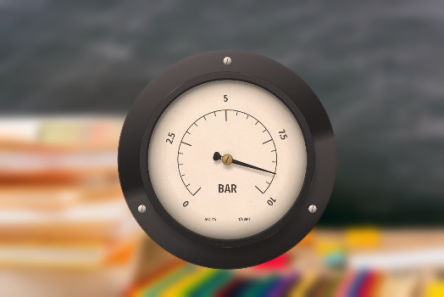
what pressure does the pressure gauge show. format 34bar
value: 9bar
